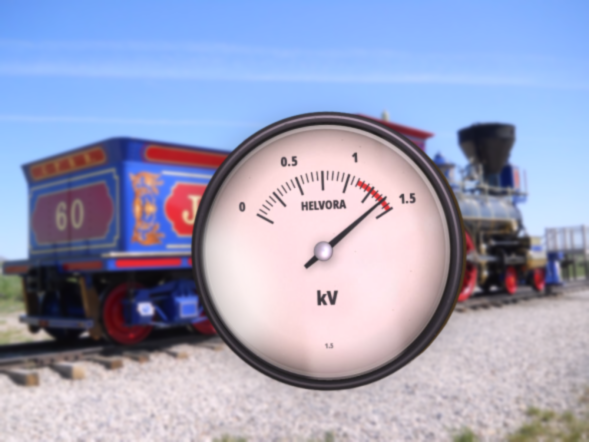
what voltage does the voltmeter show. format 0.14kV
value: 1.4kV
